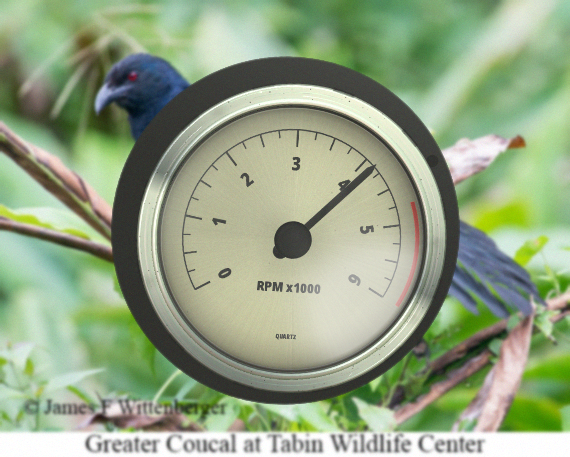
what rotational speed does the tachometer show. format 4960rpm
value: 4125rpm
